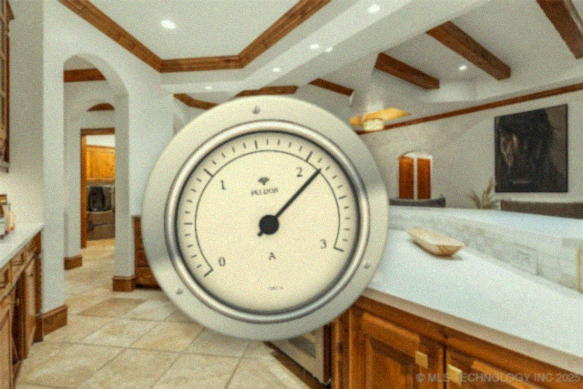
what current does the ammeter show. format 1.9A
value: 2.15A
